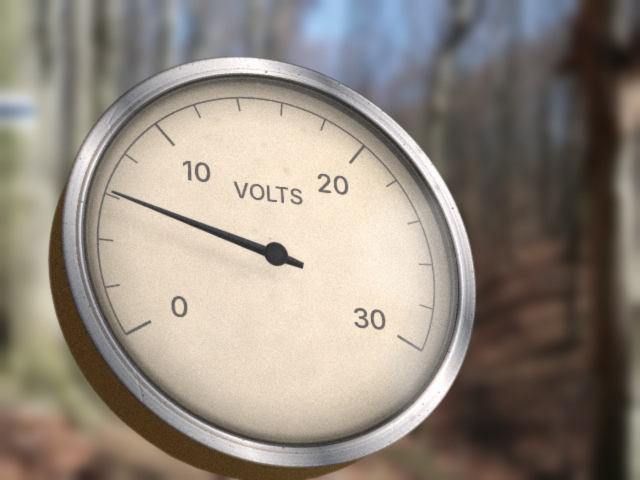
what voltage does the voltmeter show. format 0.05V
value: 6V
